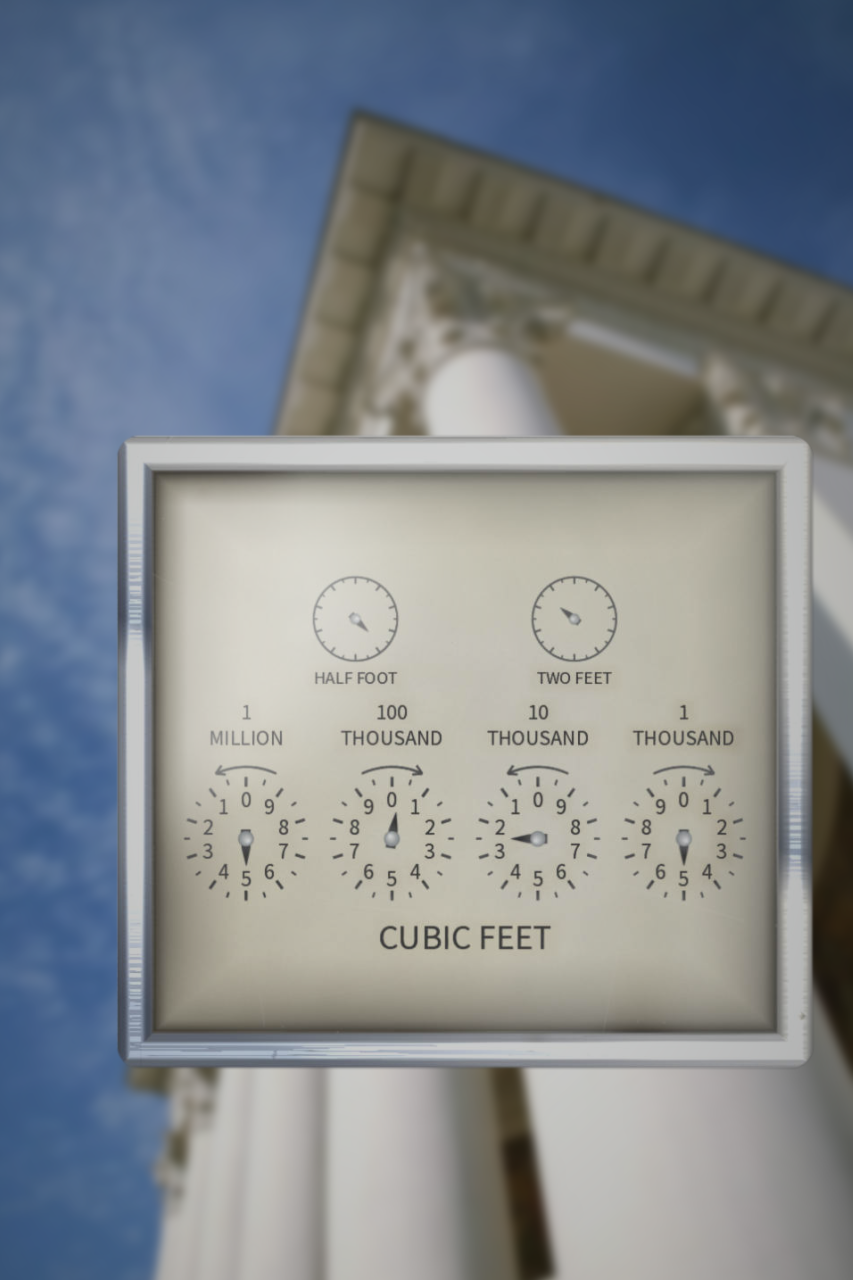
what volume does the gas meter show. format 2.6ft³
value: 502500ft³
